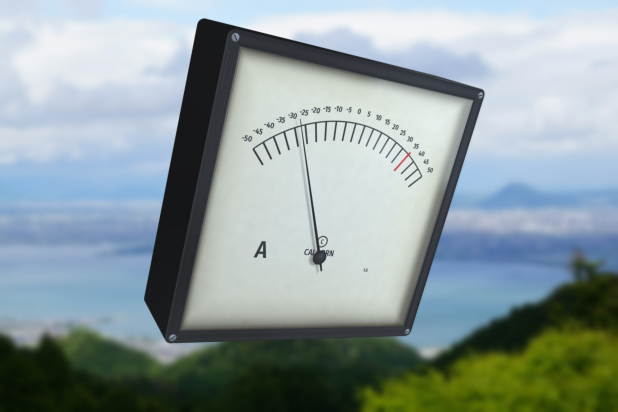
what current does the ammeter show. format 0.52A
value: -27.5A
